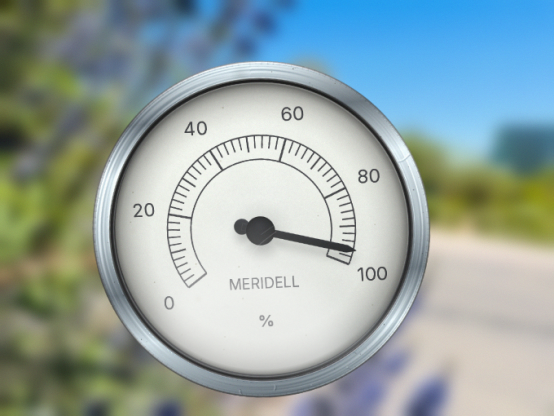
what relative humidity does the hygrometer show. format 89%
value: 96%
